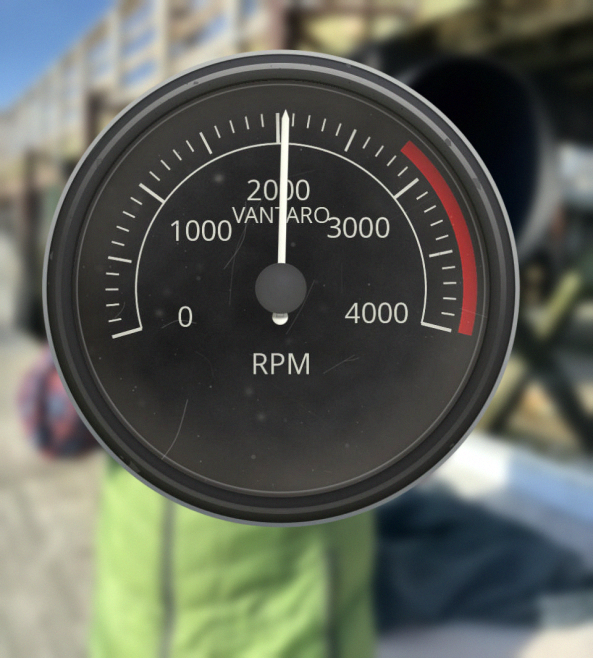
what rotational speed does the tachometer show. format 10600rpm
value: 2050rpm
